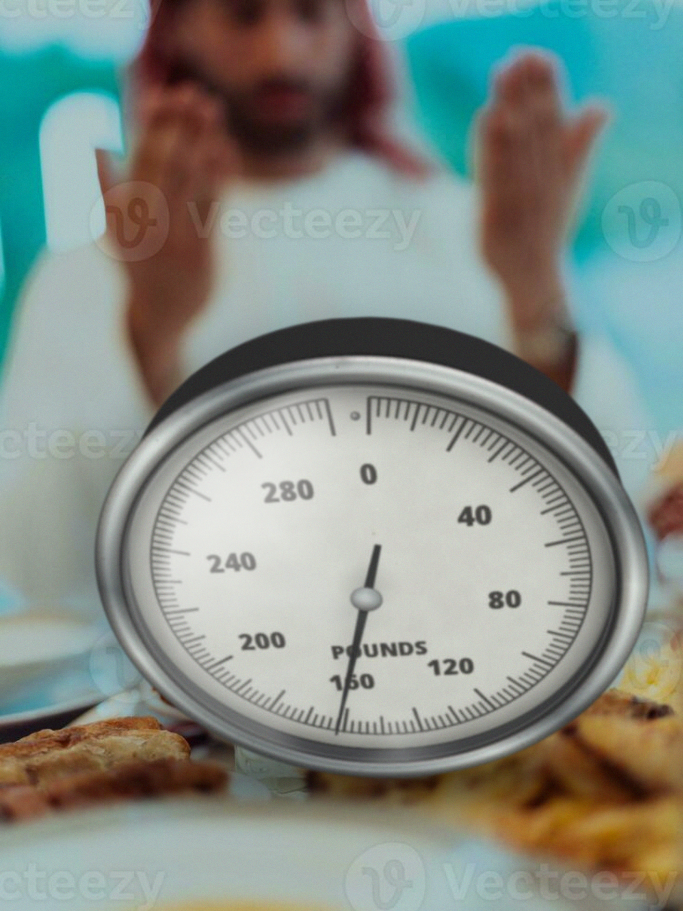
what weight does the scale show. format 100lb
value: 162lb
